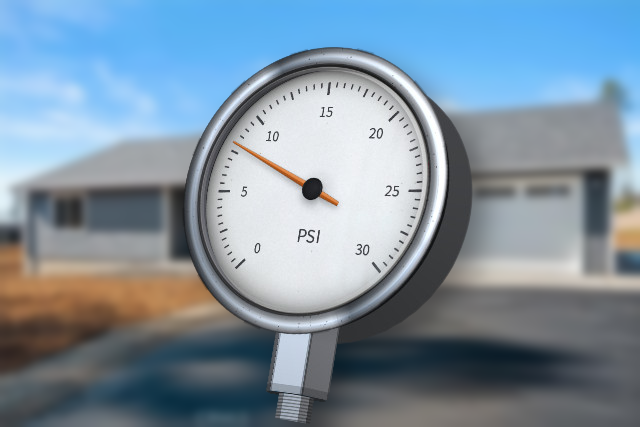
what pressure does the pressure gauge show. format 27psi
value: 8psi
